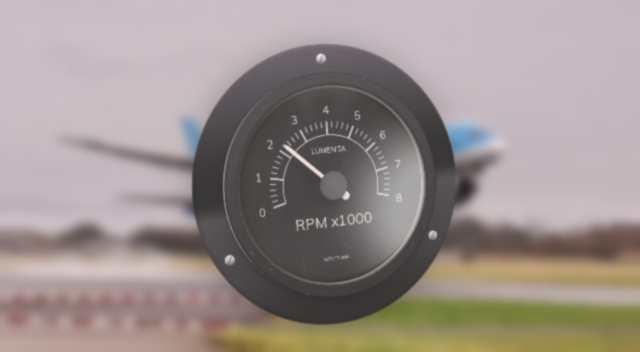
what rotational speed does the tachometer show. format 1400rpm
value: 2200rpm
